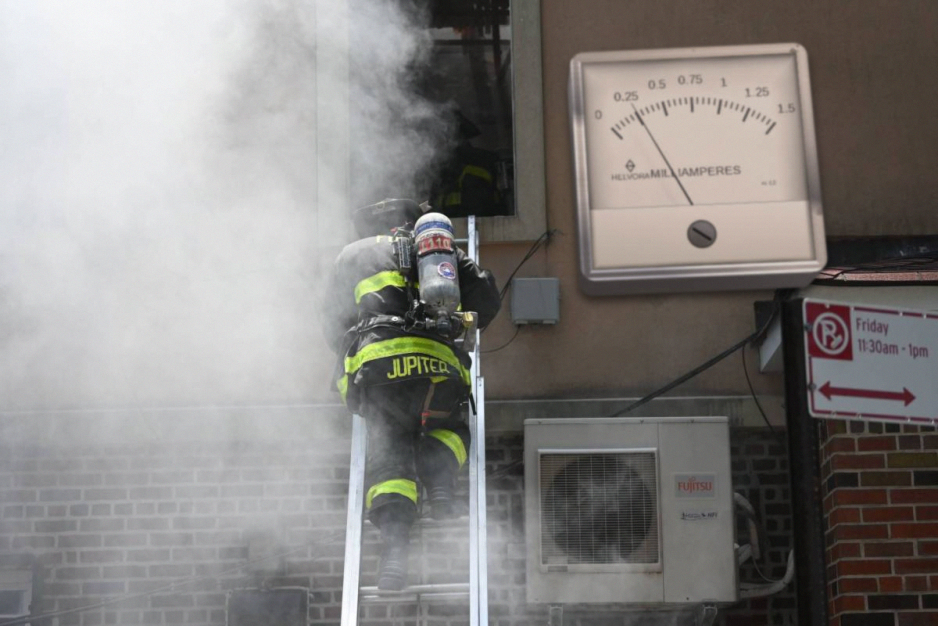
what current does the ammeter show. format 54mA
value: 0.25mA
